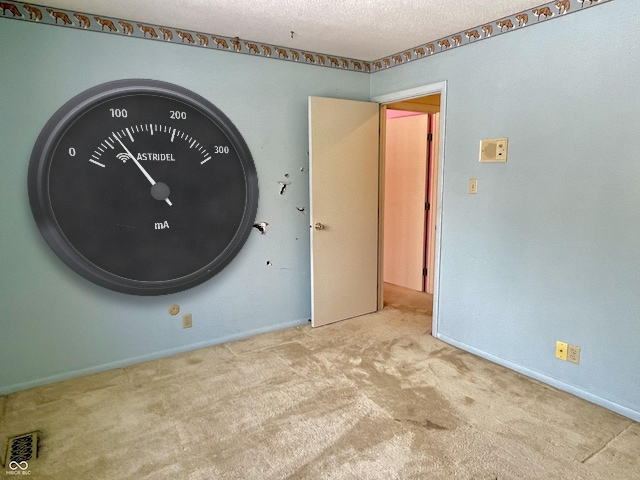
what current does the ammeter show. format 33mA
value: 70mA
